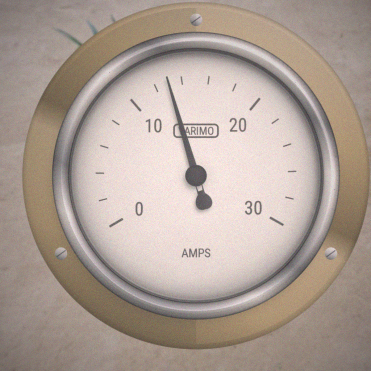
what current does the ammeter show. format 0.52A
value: 13A
